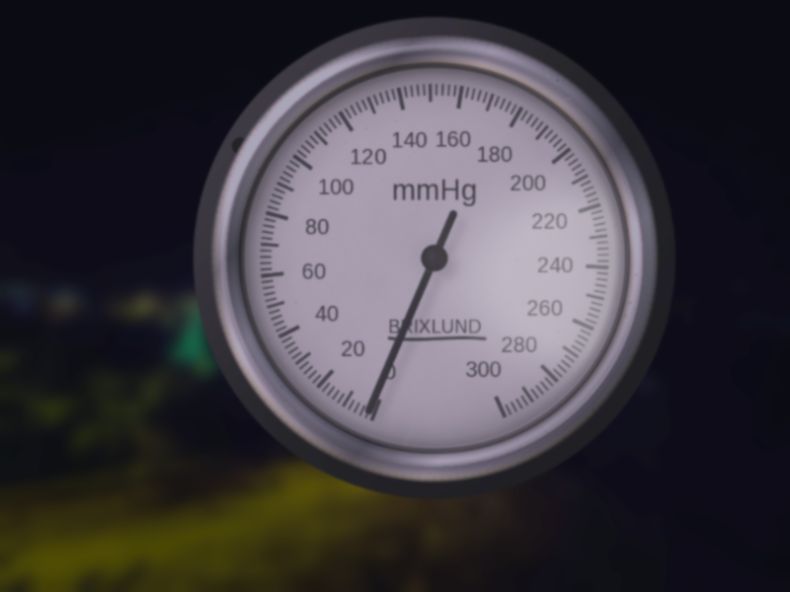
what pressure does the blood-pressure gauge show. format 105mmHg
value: 2mmHg
